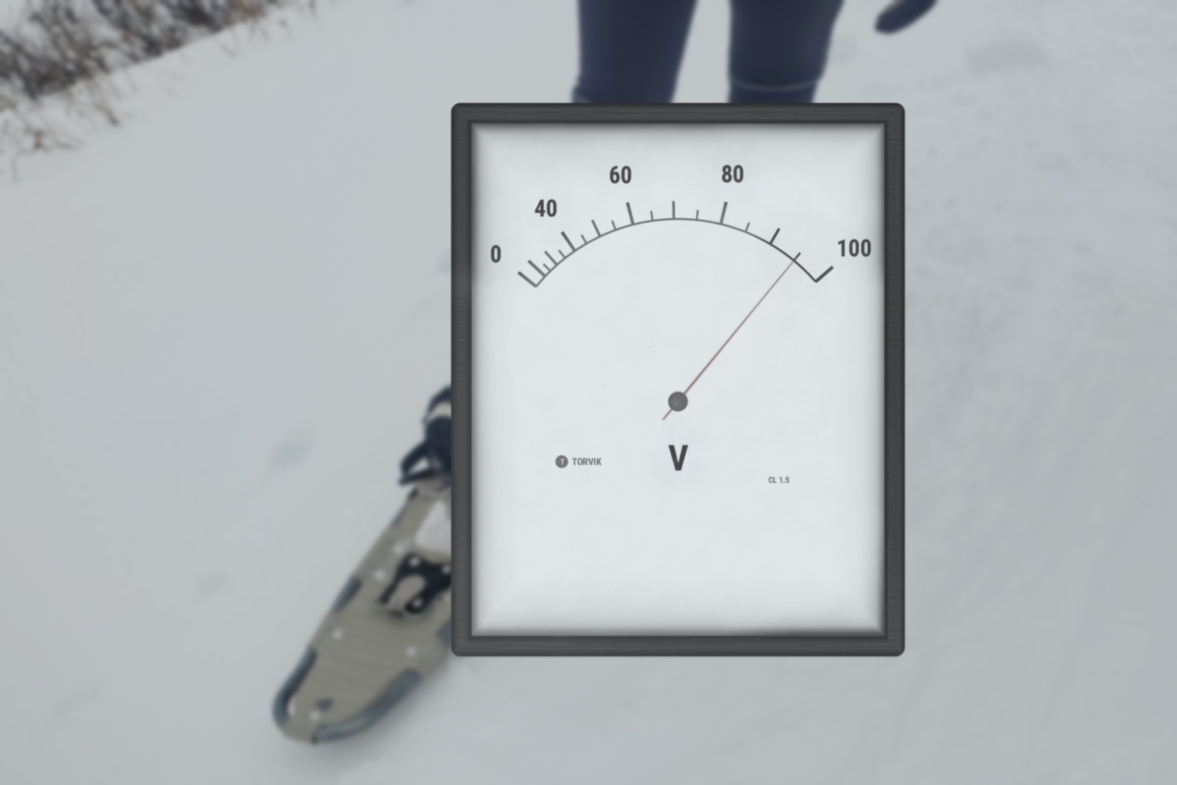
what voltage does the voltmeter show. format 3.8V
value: 95V
